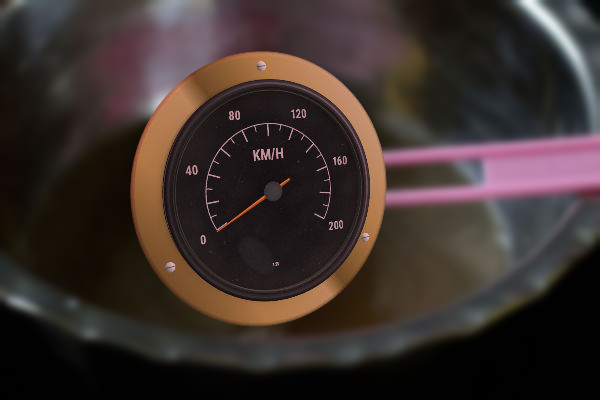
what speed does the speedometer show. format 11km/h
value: 0km/h
